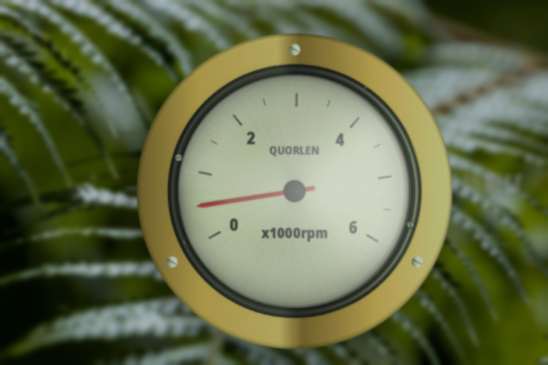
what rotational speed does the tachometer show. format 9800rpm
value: 500rpm
